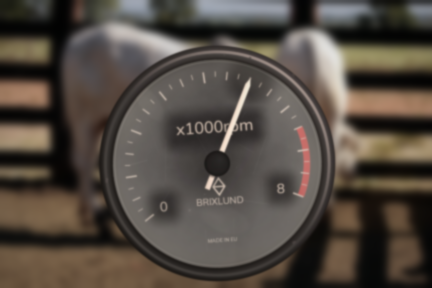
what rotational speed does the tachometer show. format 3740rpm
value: 5000rpm
